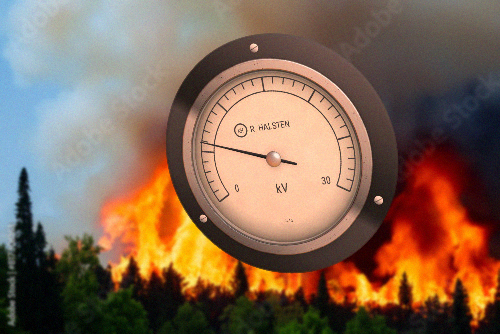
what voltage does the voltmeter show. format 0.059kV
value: 6kV
